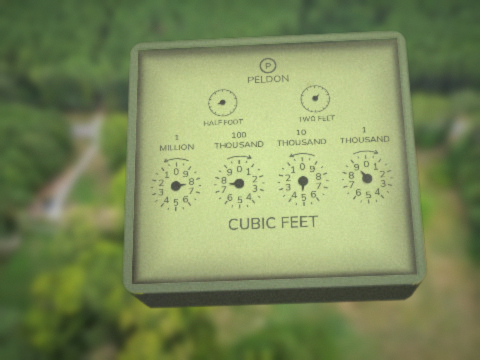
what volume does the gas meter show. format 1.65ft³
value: 774900ft³
